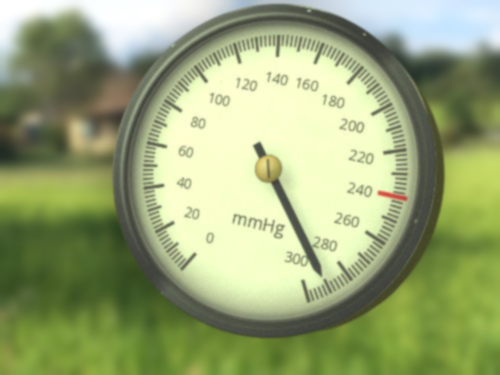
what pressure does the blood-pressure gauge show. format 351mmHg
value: 290mmHg
